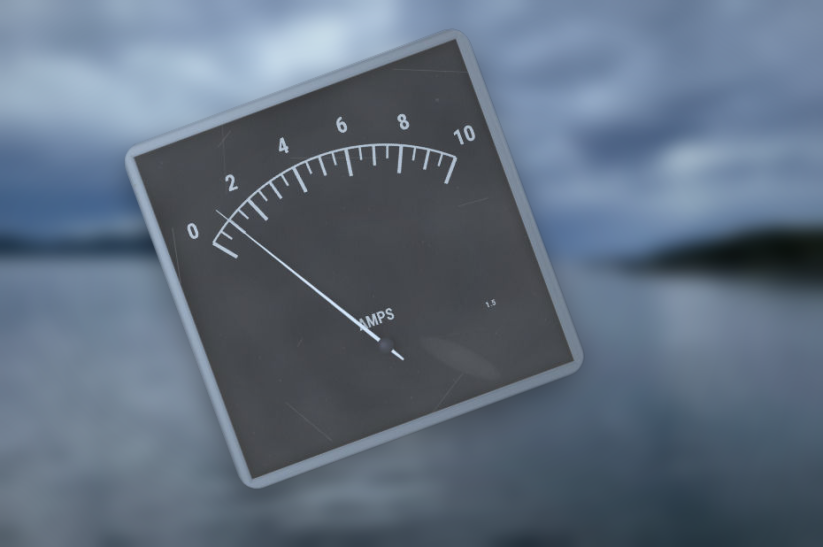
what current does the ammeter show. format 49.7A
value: 1A
